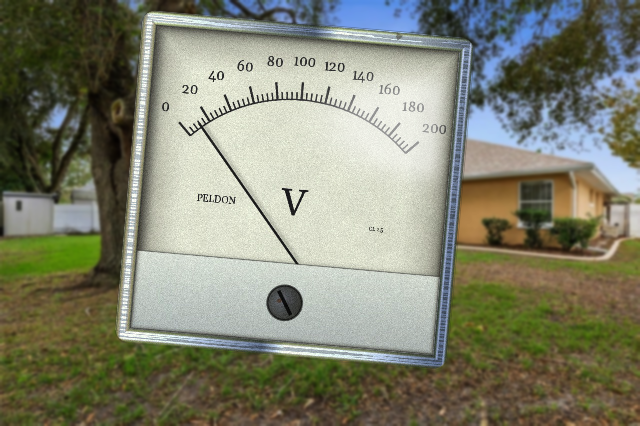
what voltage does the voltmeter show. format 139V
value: 12V
